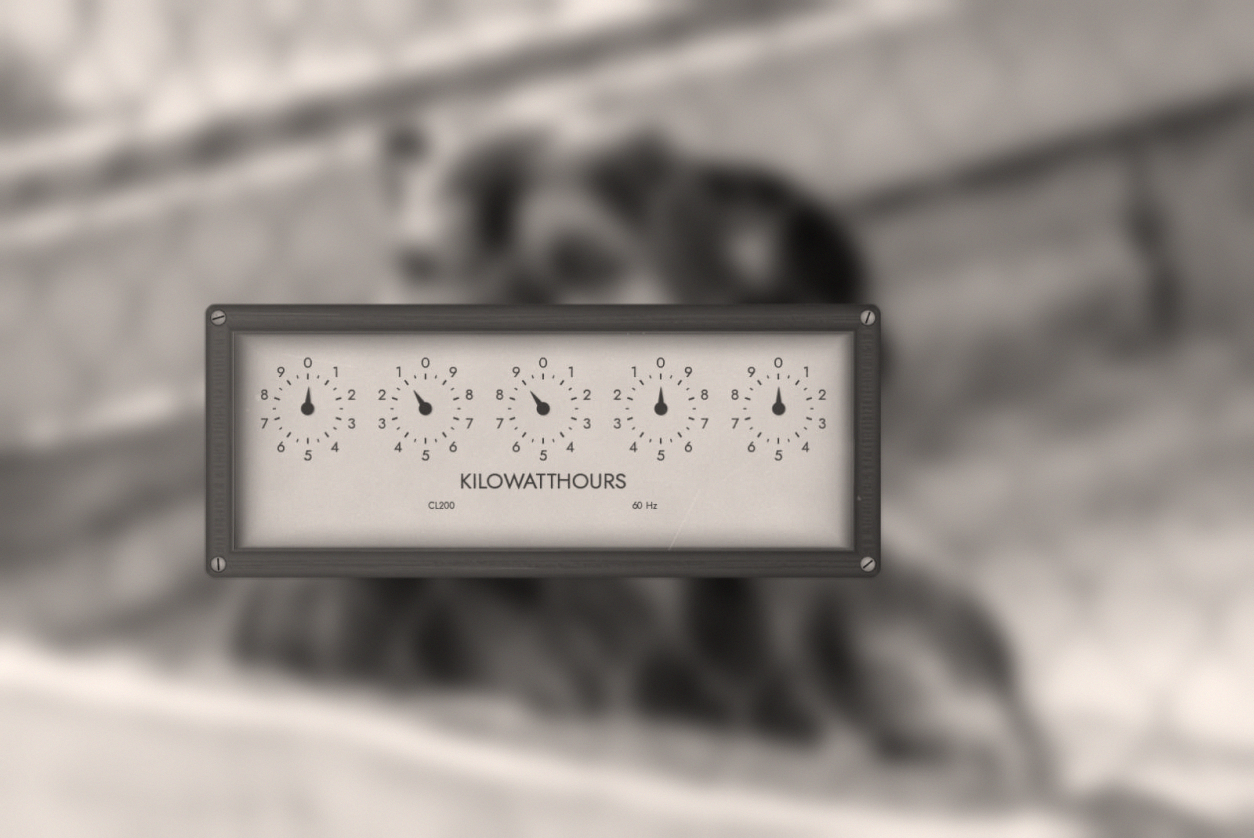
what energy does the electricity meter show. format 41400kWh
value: 900kWh
